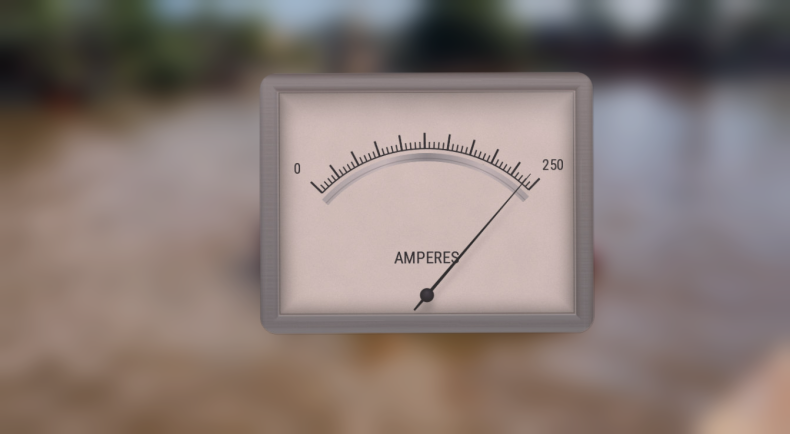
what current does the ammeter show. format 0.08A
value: 240A
